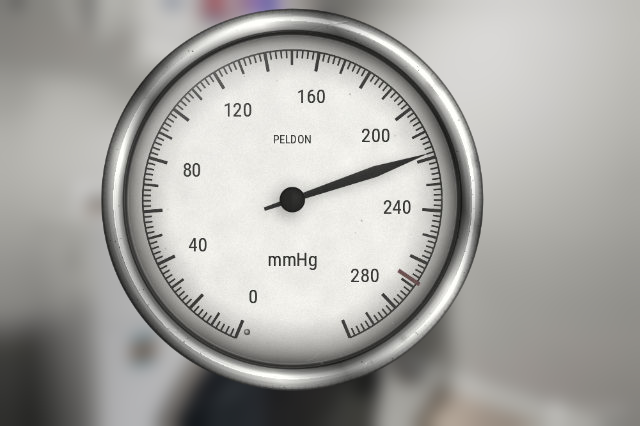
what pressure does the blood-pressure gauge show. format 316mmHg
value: 218mmHg
